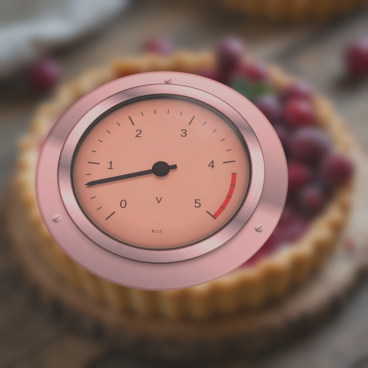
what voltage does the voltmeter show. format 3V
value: 0.6V
